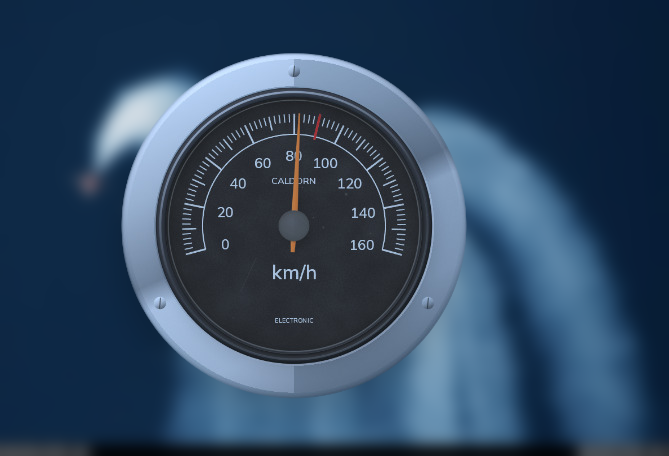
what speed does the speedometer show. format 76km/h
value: 82km/h
